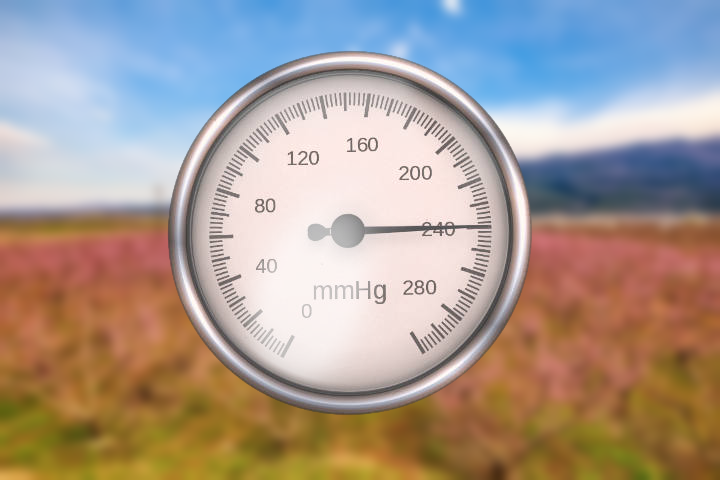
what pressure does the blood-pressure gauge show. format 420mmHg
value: 240mmHg
